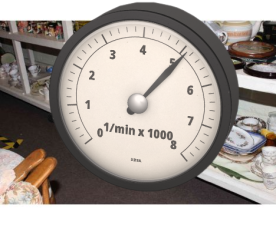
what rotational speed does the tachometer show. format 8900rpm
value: 5100rpm
